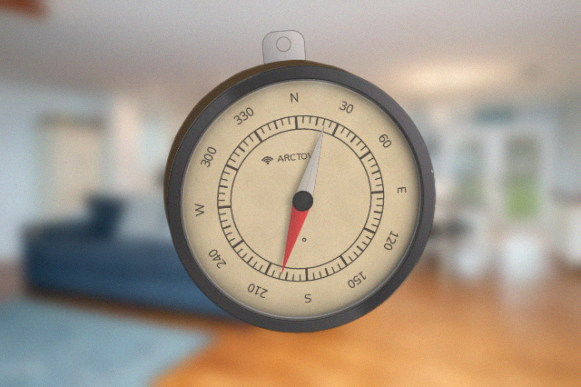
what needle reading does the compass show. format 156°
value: 200°
